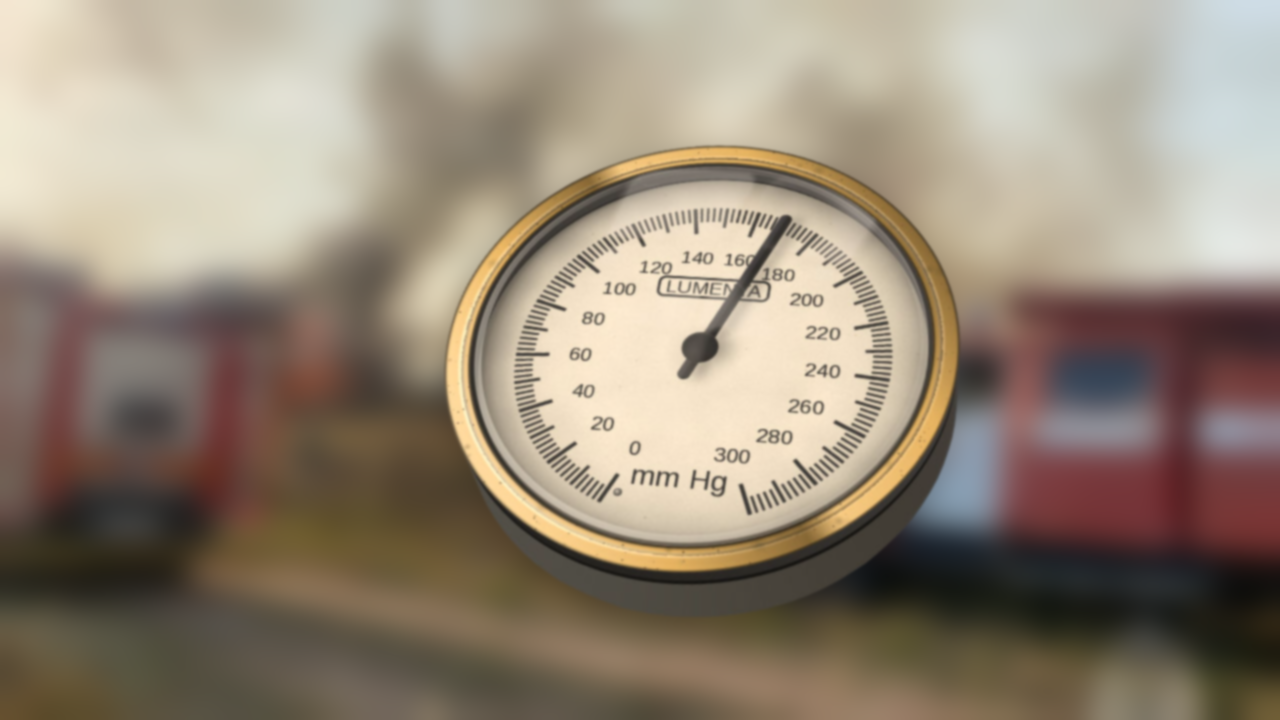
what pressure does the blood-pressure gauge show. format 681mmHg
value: 170mmHg
